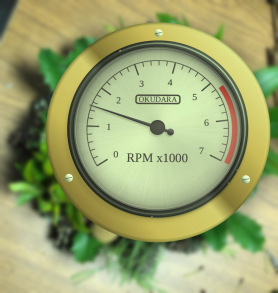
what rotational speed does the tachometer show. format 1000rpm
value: 1500rpm
